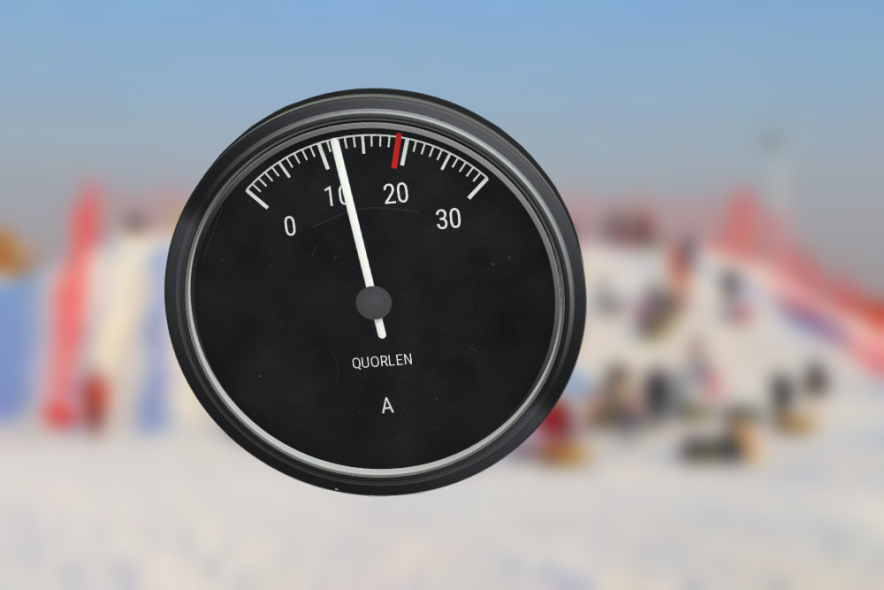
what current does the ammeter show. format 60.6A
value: 12A
